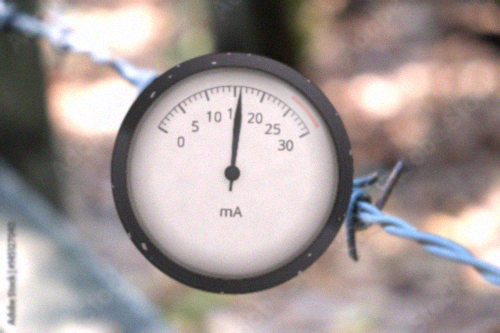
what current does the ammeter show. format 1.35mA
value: 16mA
